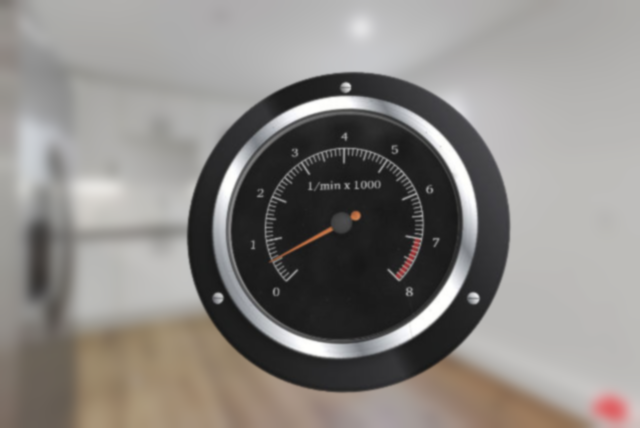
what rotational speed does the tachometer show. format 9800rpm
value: 500rpm
